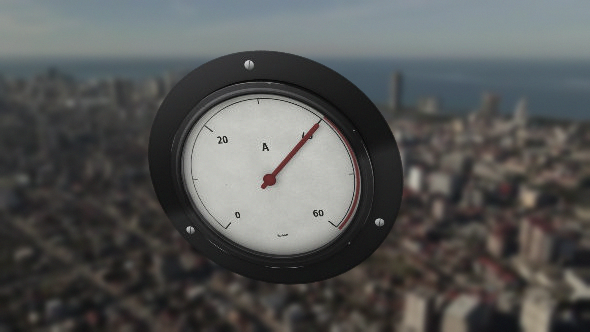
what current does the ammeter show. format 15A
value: 40A
